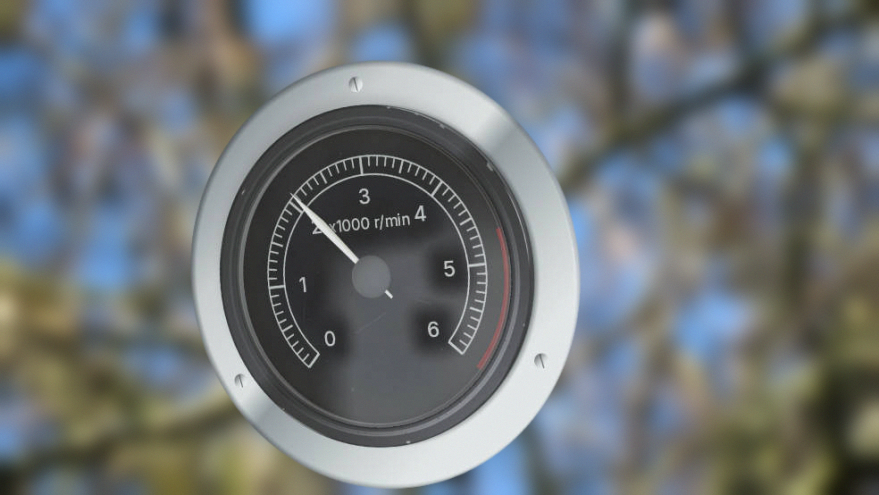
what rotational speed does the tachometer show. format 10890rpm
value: 2100rpm
